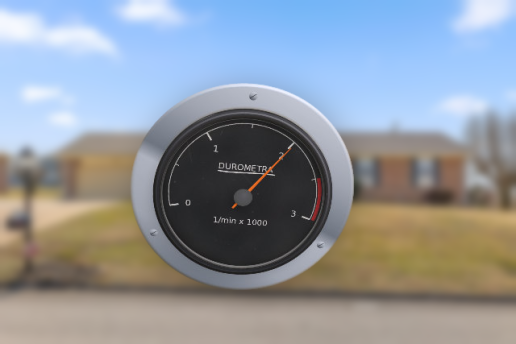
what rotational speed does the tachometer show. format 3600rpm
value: 2000rpm
